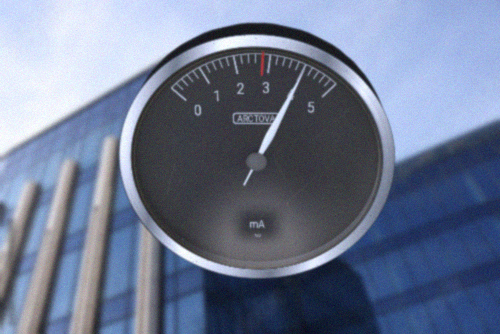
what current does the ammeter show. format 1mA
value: 4mA
